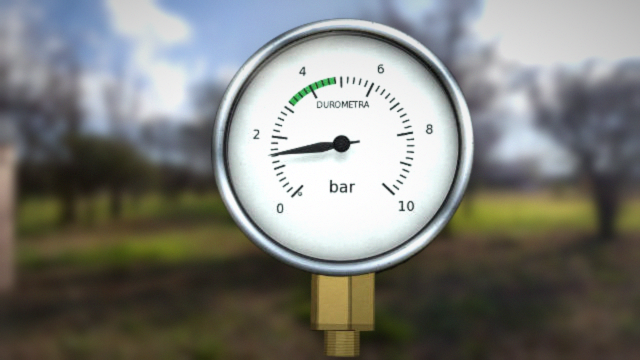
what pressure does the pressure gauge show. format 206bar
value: 1.4bar
